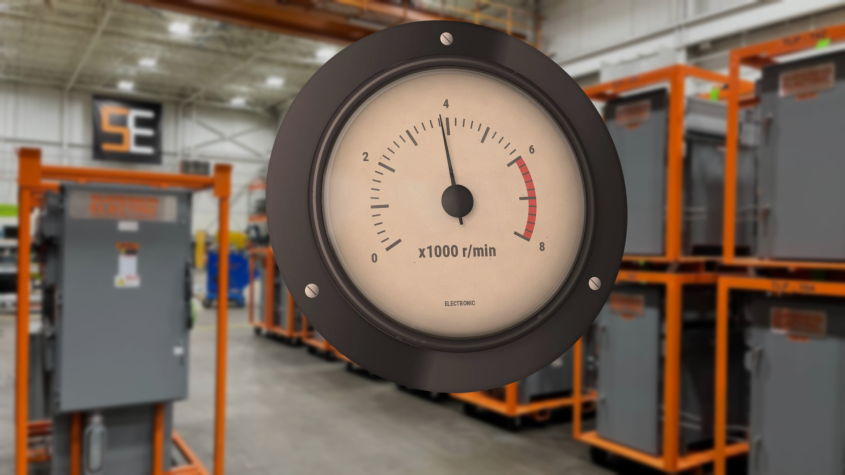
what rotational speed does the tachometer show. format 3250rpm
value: 3800rpm
